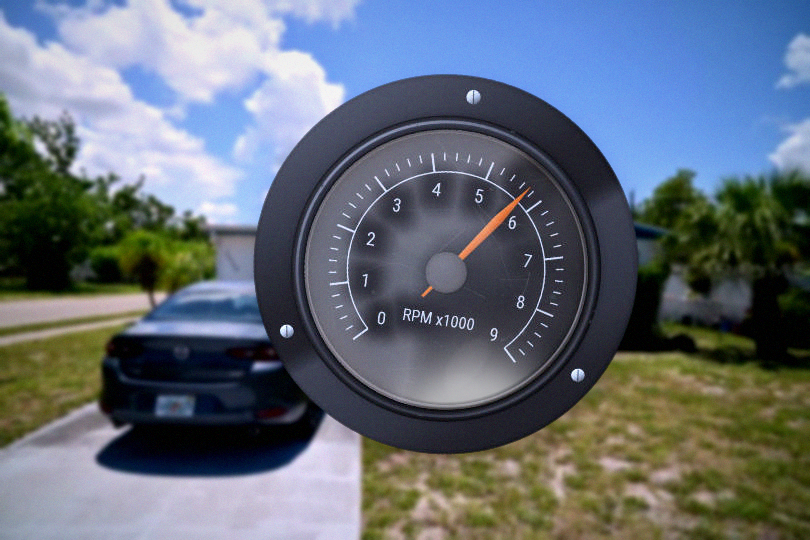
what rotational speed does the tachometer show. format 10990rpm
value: 5700rpm
